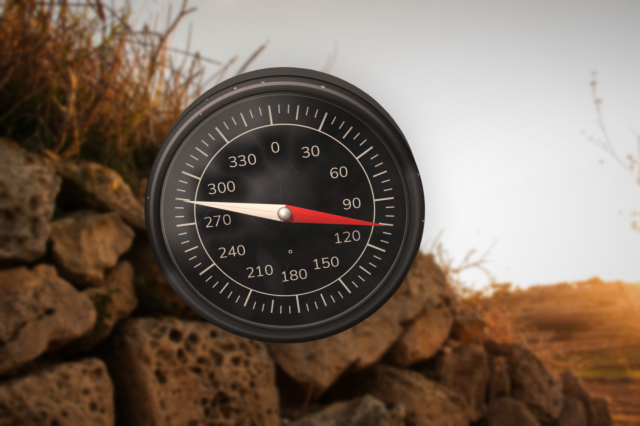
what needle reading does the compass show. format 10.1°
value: 105°
